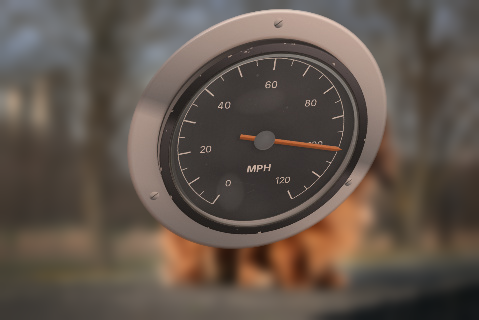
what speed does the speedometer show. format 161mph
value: 100mph
